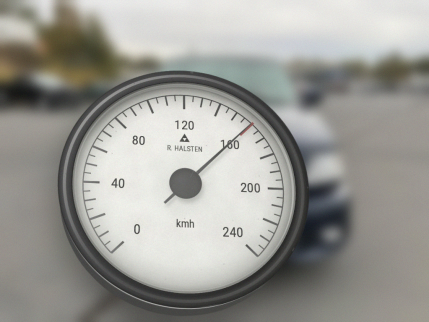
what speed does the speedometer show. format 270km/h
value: 160km/h
